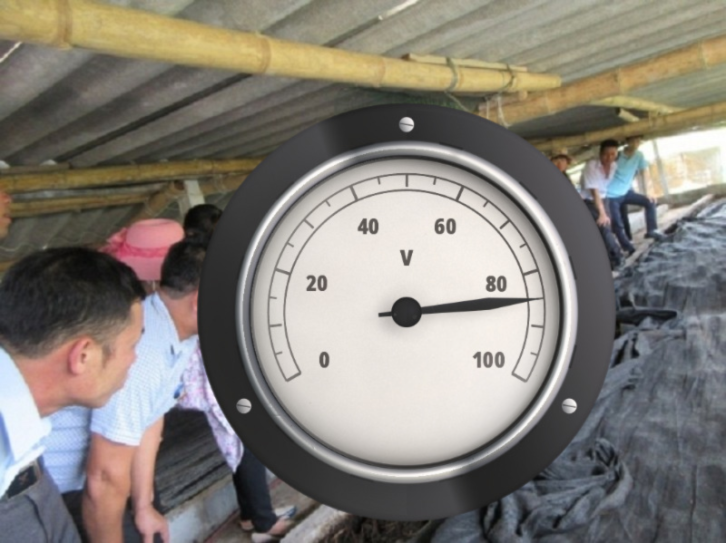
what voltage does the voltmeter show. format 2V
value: 85V
